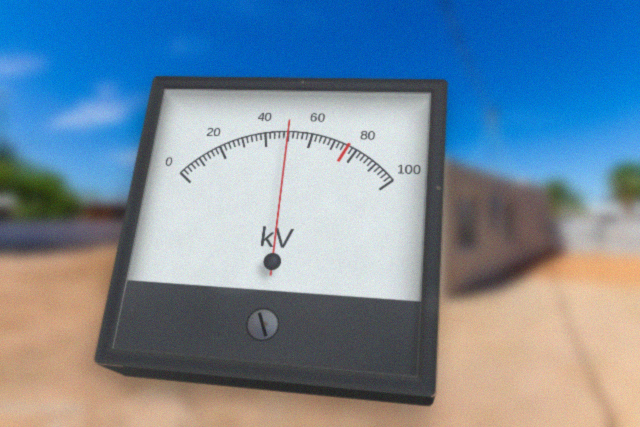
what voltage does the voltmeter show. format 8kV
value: 50kV
